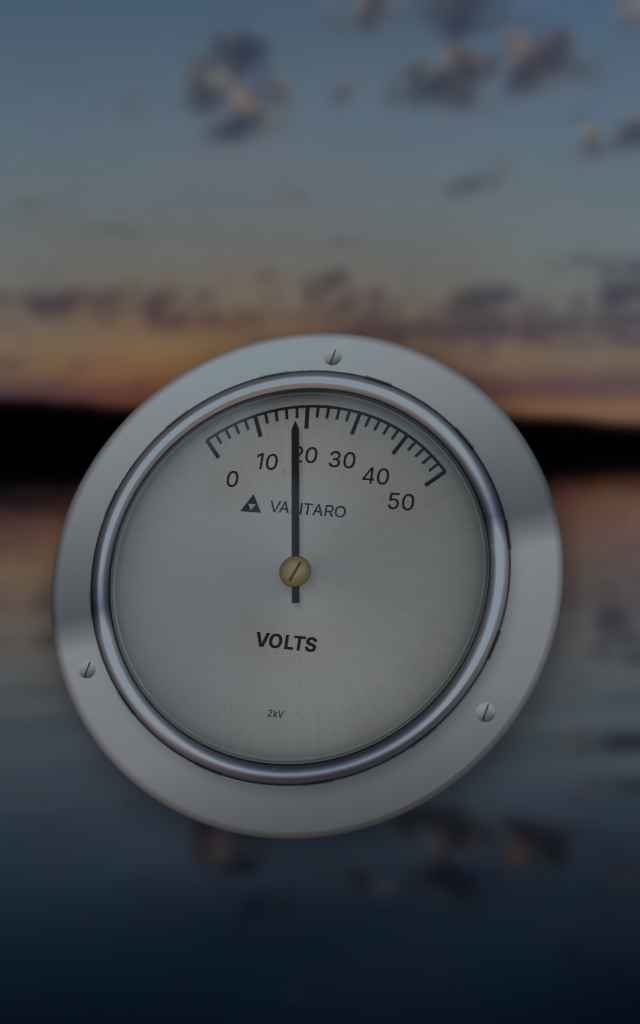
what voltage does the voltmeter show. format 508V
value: 18V
